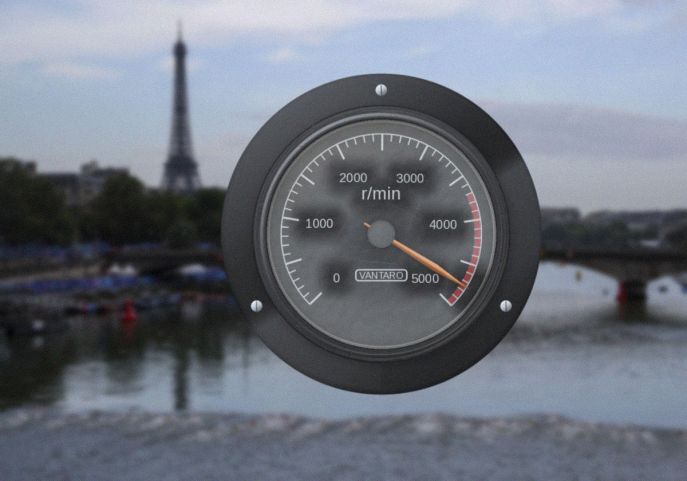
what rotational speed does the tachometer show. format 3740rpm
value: 4750rpm
